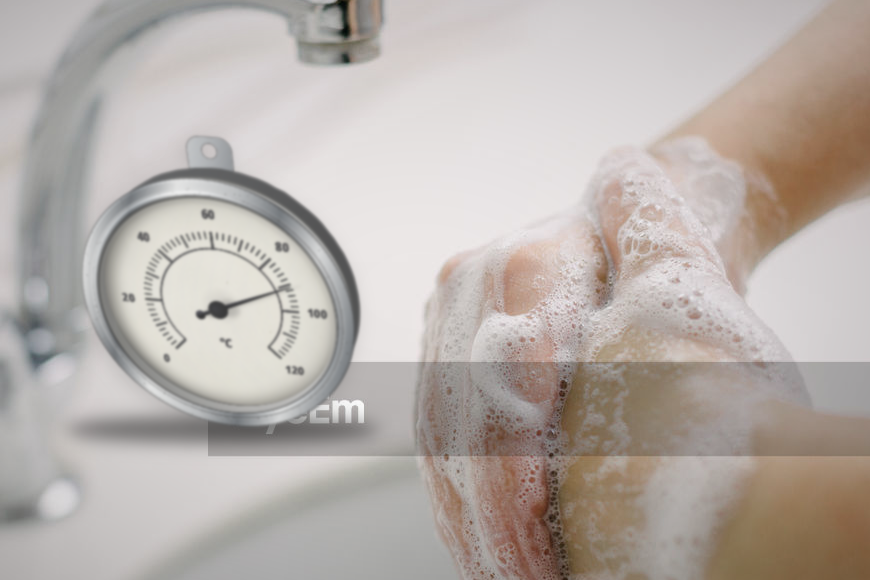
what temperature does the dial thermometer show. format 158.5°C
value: 90°C
